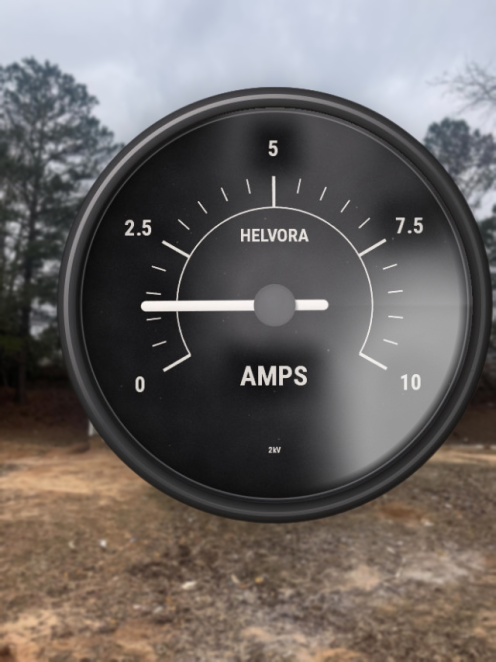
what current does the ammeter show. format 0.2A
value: 1.25A
